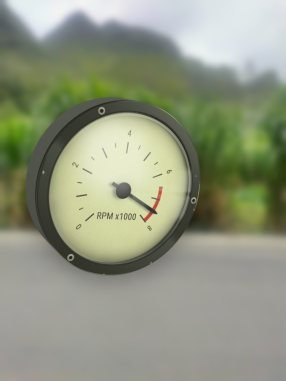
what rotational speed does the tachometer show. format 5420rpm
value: 7500rpm
